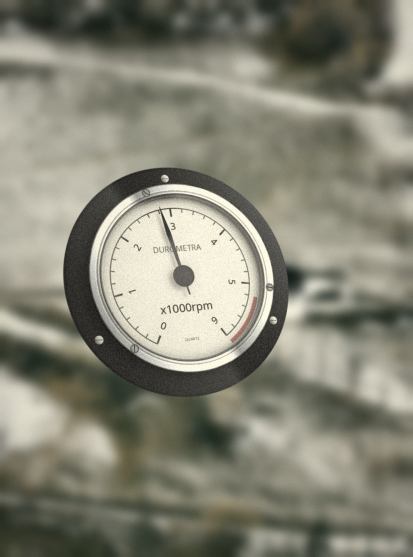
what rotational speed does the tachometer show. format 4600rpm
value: 2800rpm
